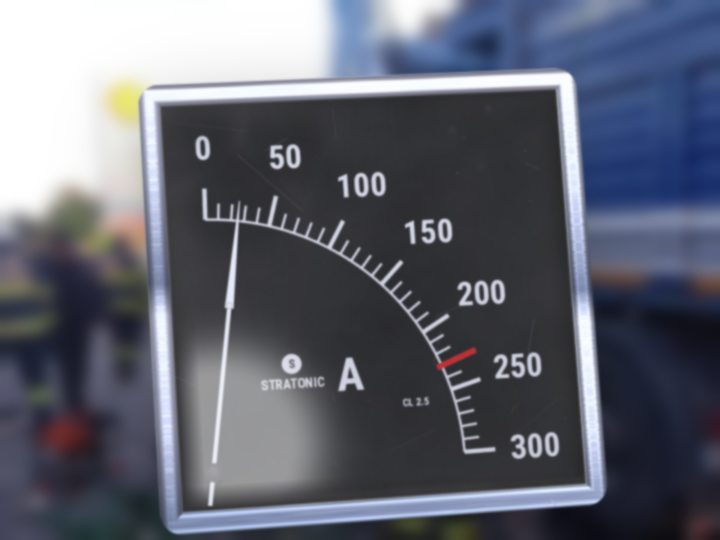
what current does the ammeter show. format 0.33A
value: 25A
